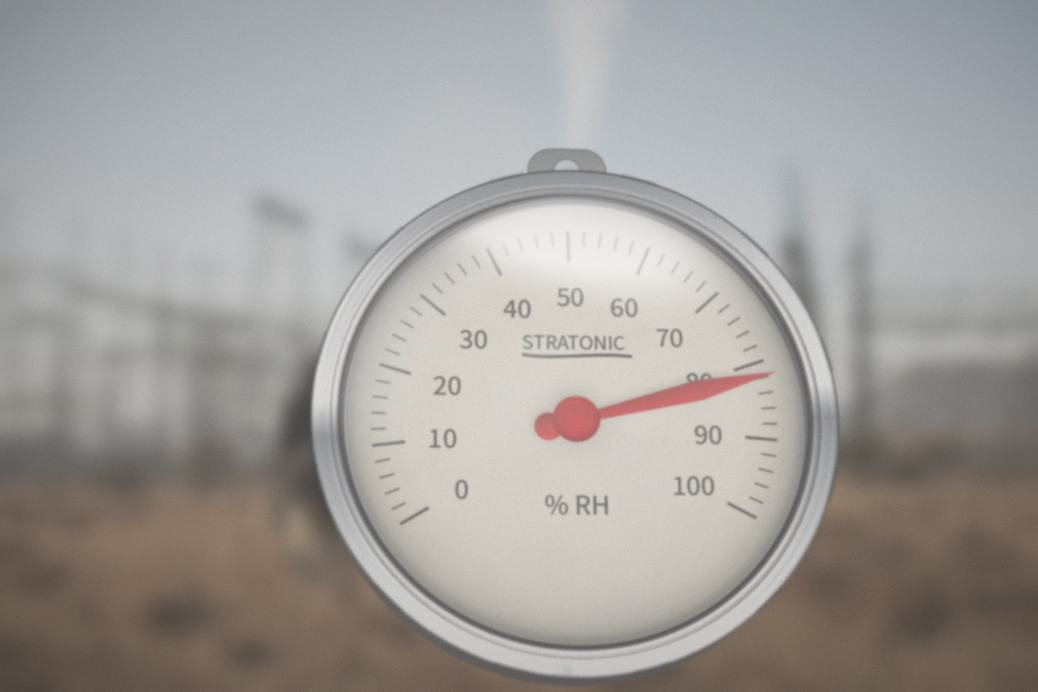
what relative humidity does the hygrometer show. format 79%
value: 82%
